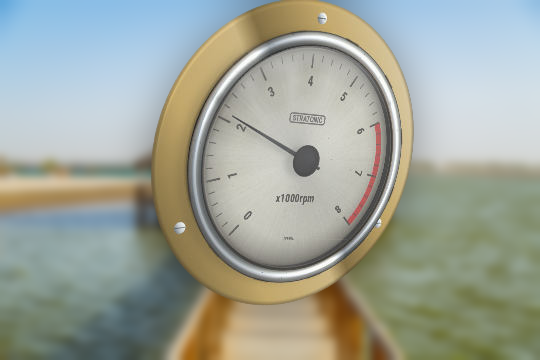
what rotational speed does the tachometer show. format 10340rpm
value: 2100rpm
